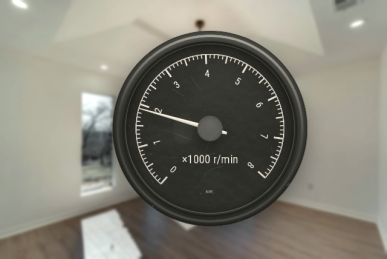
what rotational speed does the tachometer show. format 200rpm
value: 1900rpm
